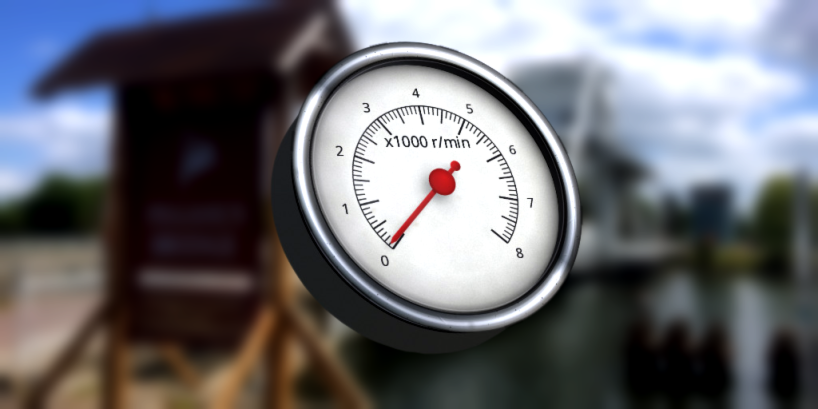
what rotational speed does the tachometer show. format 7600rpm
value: 100rpm
